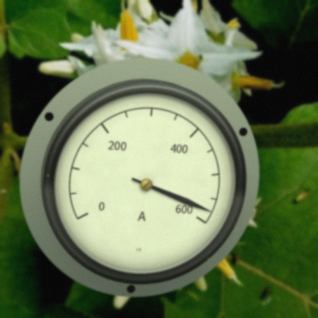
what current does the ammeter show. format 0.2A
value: 575A
